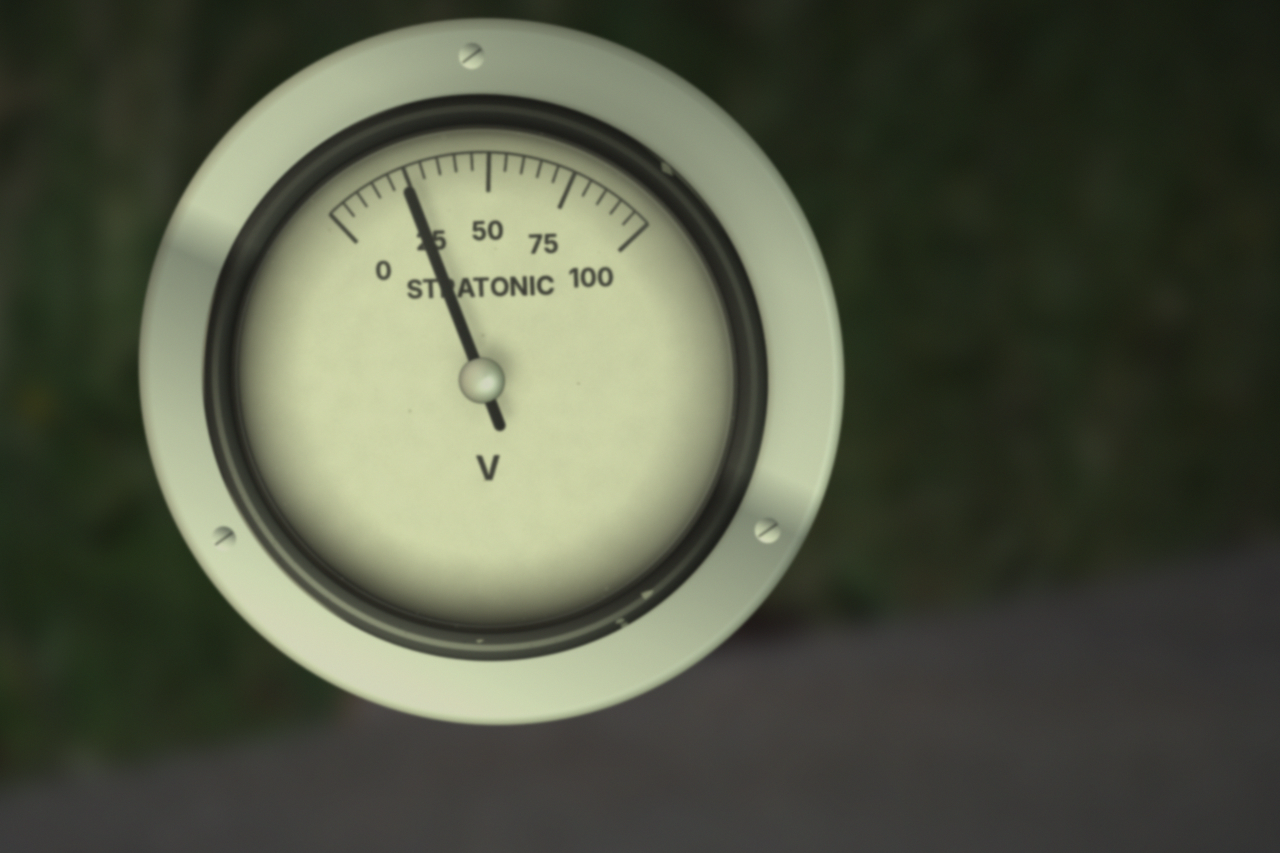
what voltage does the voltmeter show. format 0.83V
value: 25V
